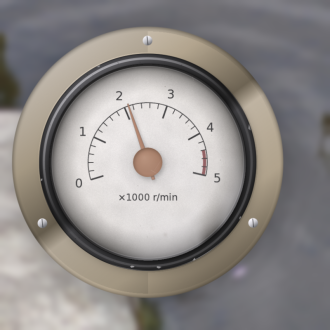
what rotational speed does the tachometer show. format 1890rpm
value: 2100rpm
